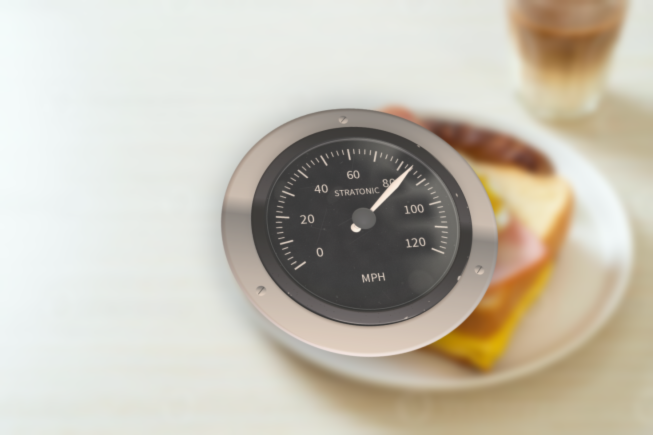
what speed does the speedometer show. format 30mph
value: 84mph
